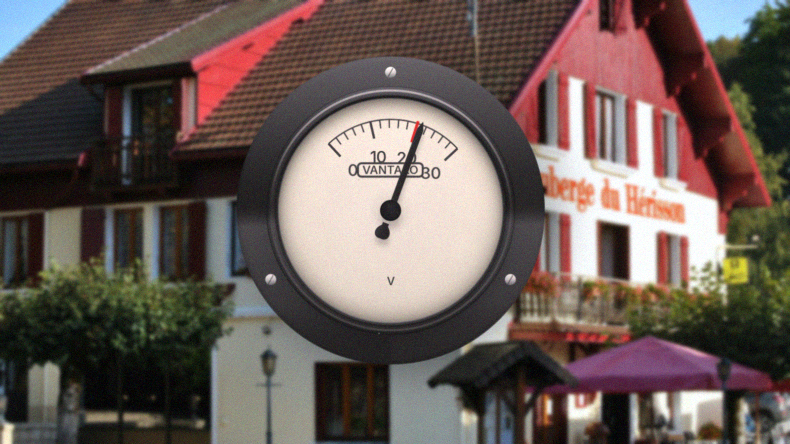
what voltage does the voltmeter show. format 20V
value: 21V
